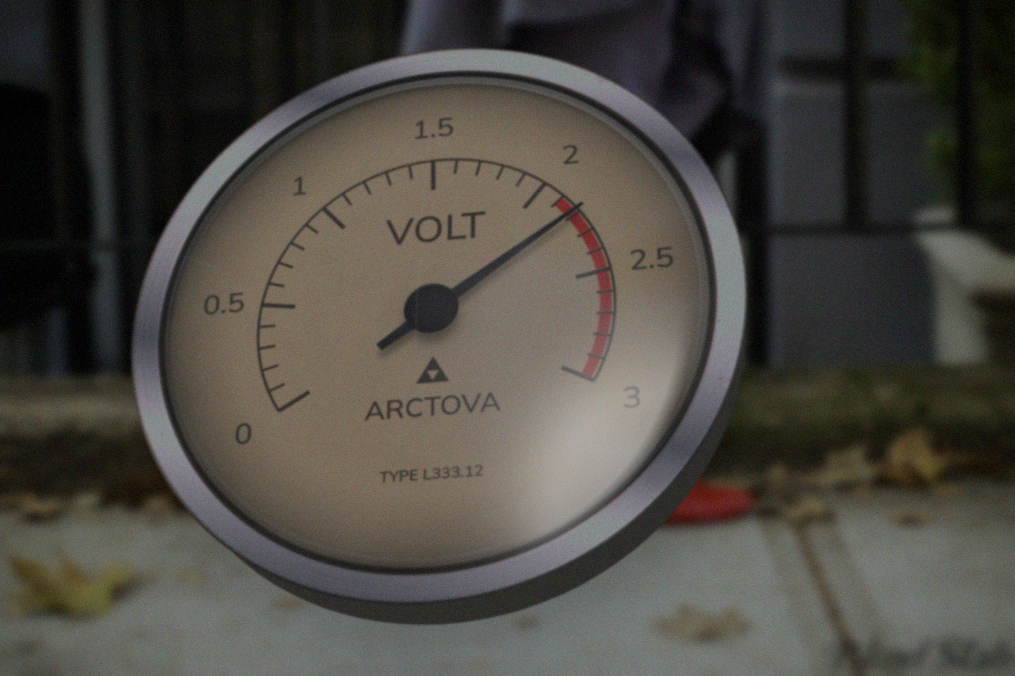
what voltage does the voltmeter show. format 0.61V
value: 2.2V
